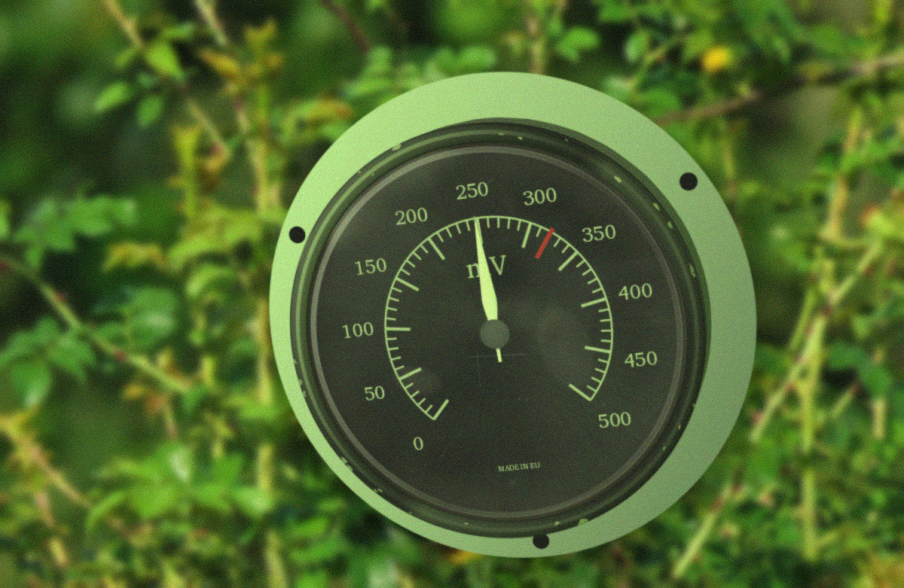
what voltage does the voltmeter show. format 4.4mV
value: 250mV
